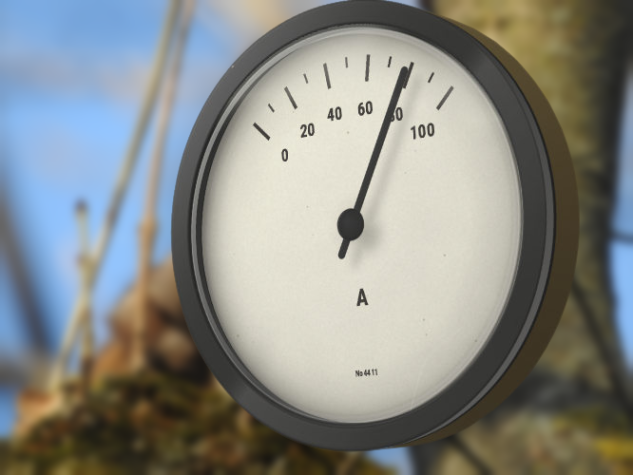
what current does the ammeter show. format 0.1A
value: 80A
